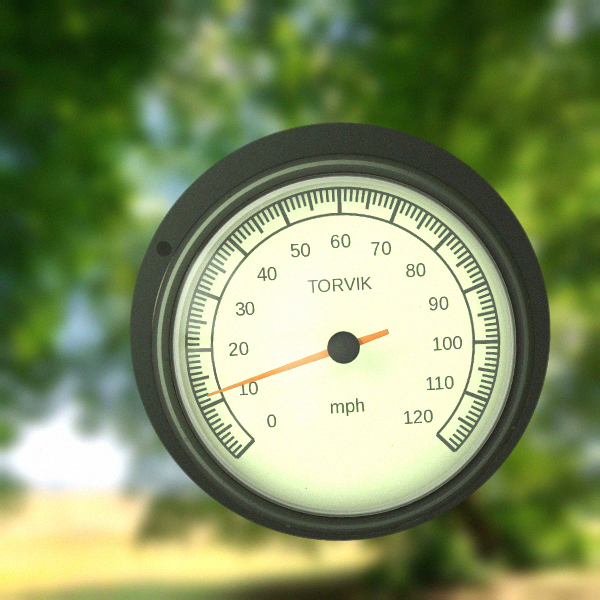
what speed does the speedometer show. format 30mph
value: 12mph
